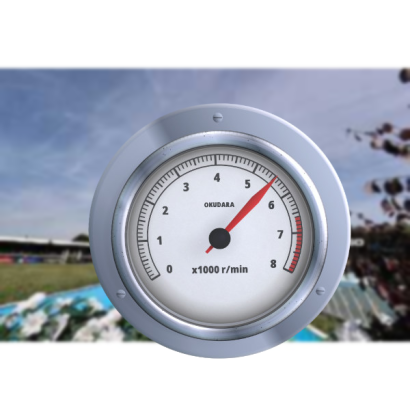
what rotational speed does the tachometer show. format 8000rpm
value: 5500rpm
